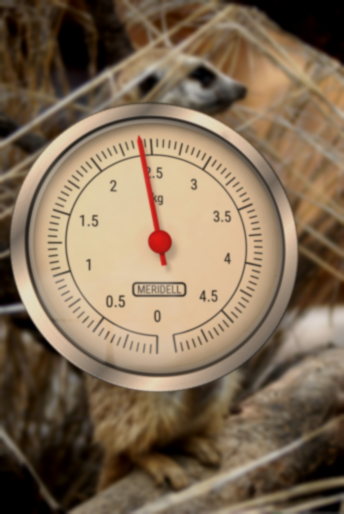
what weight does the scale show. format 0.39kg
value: 2.4kg
